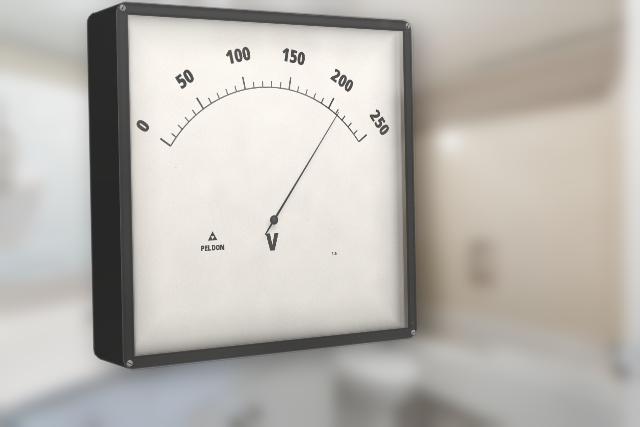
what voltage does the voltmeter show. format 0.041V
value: 210V
